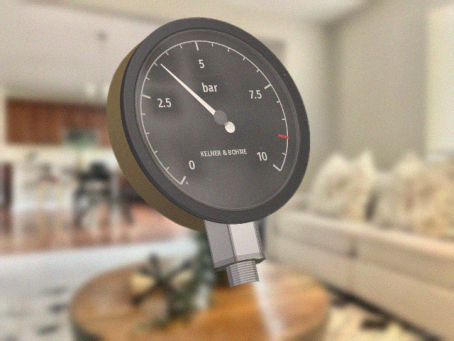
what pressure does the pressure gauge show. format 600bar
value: 3.5bar
